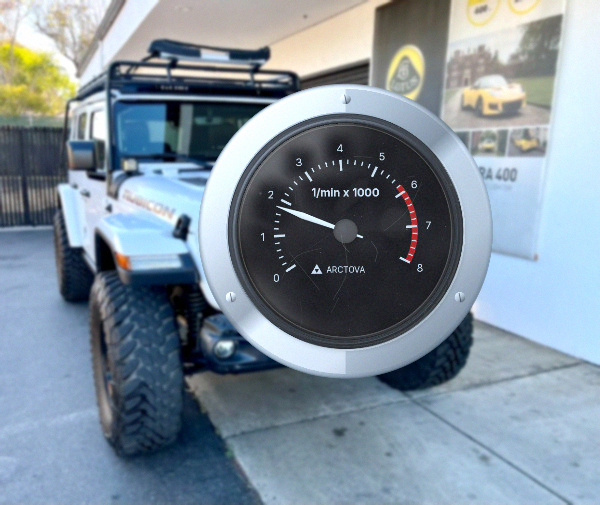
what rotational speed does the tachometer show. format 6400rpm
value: 1800rpm
